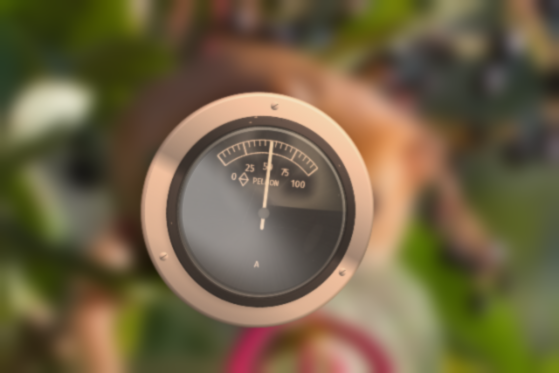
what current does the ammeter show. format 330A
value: 50A
